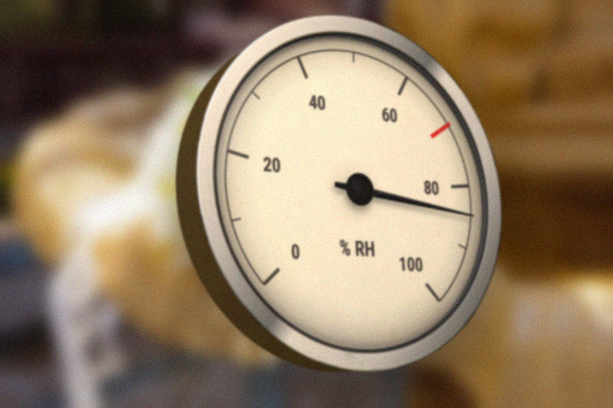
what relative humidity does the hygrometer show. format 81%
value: 85%
